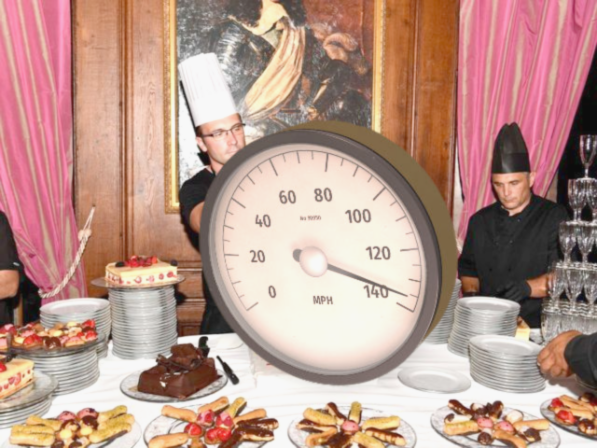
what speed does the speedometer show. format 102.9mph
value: 135mph
